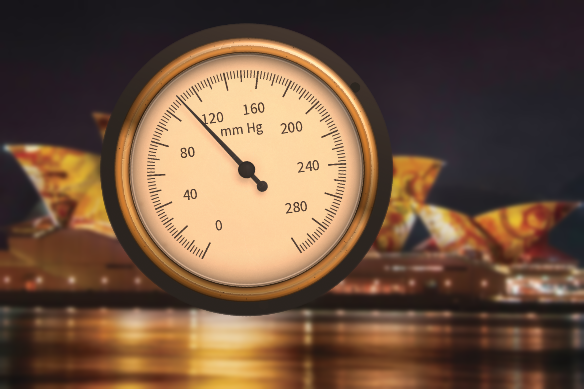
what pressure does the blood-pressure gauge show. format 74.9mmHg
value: 110mmHg
